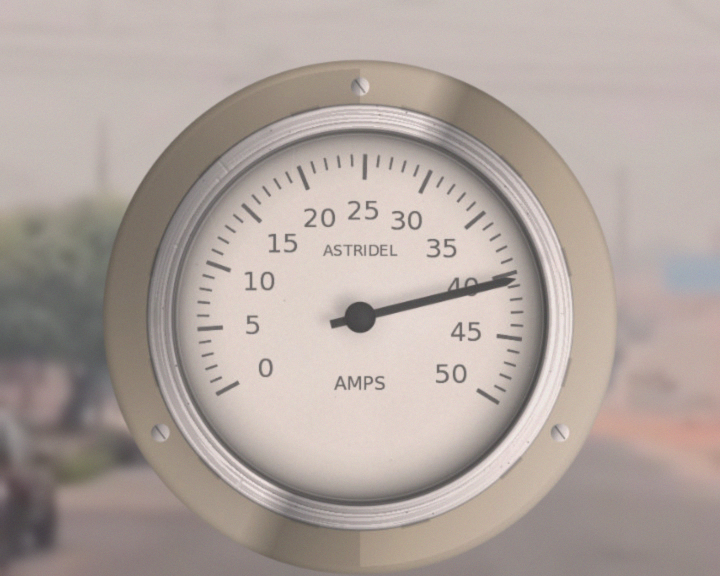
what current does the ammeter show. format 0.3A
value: 40.5A
